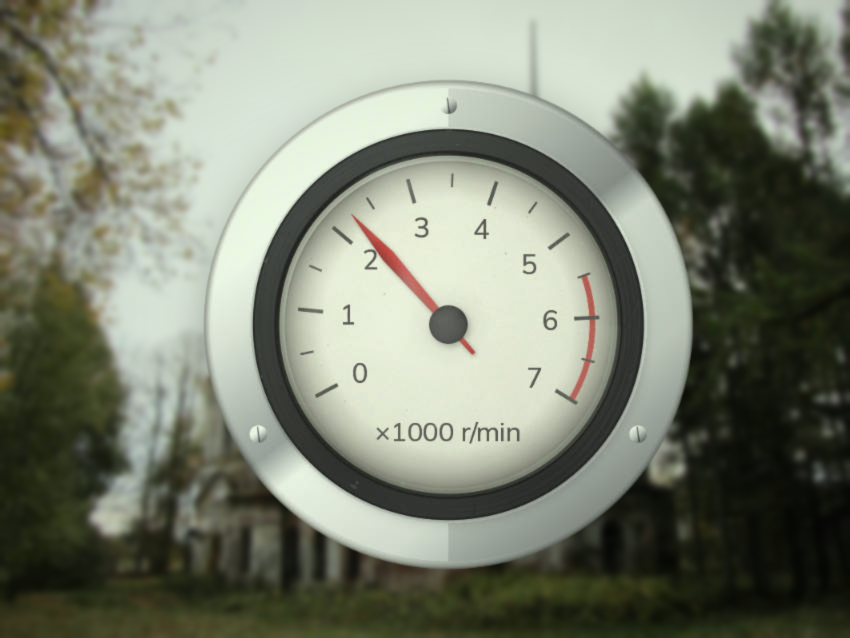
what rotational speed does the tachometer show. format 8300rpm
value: 2250rpm
